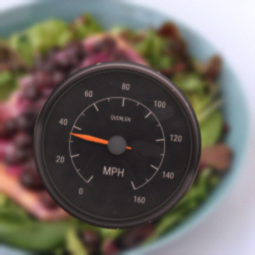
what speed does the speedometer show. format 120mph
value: 35mph
